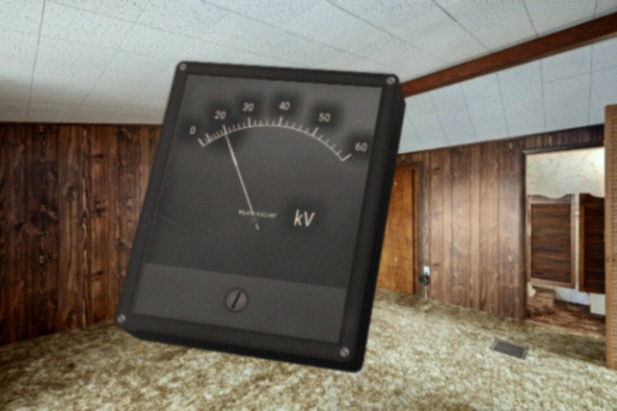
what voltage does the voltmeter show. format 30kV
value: 20kV
